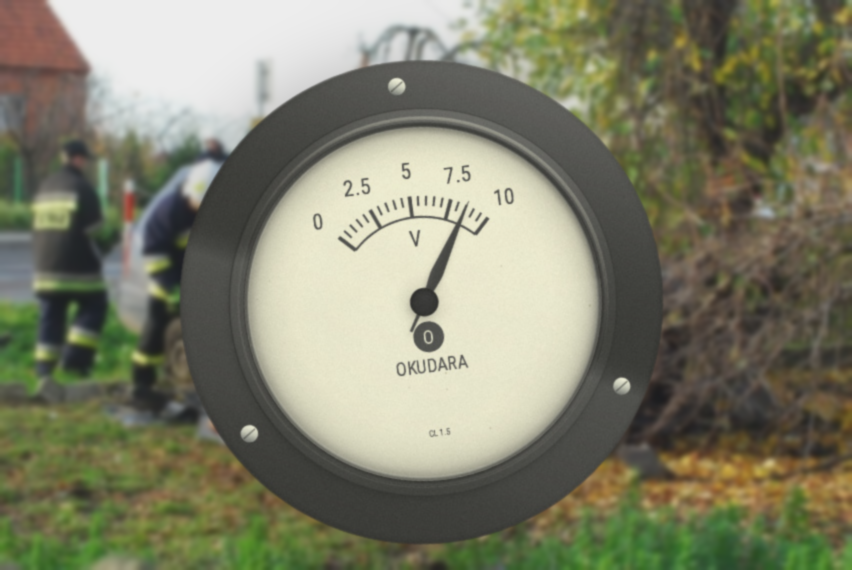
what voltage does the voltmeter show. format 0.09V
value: 8.5V
